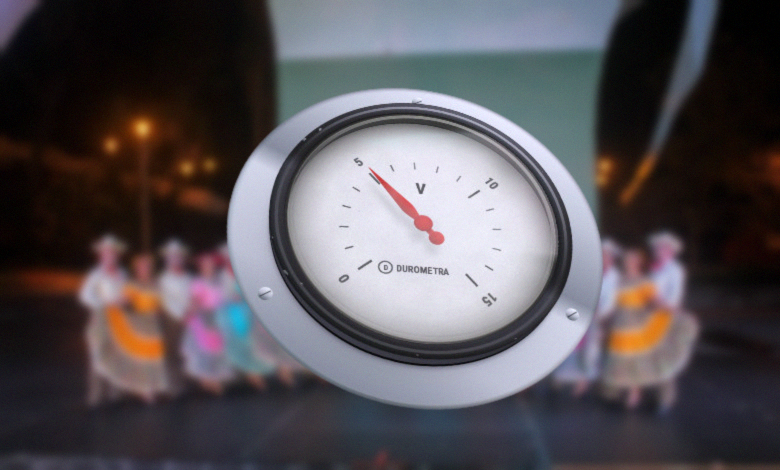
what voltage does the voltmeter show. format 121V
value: 5V
